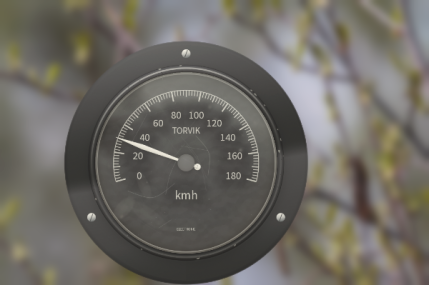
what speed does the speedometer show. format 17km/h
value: 30km/h
